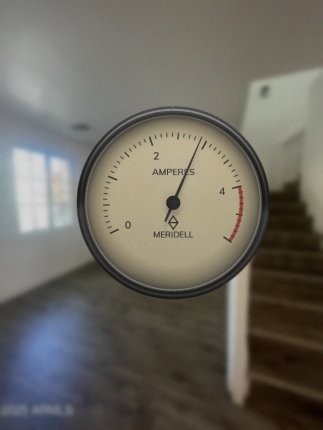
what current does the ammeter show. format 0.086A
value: 2.9A
